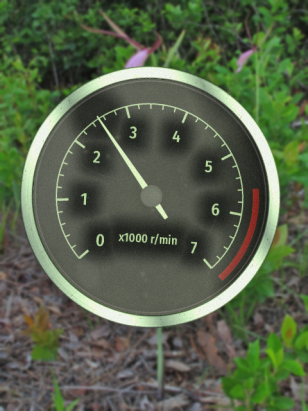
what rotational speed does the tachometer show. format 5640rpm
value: 2500rpm
